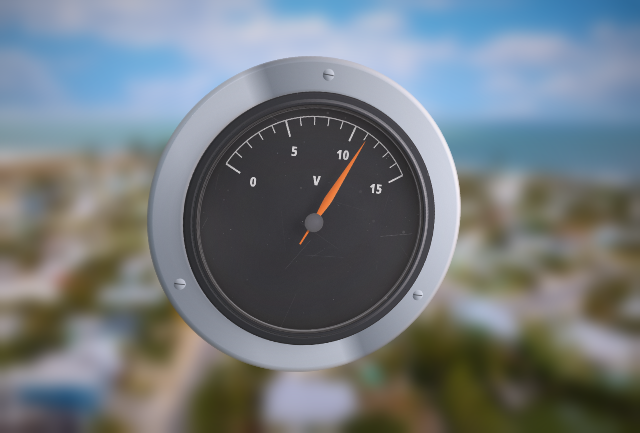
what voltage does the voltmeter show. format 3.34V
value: 11V
